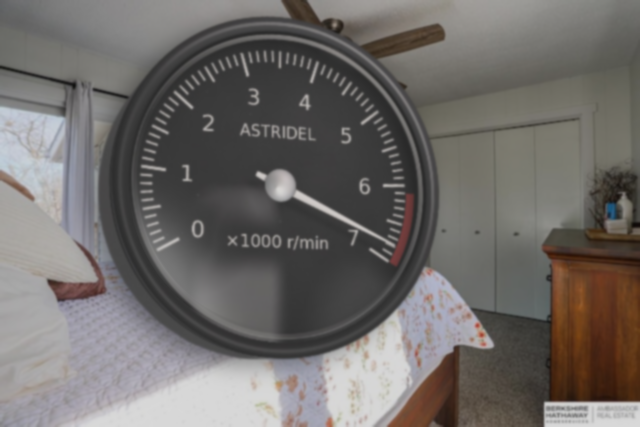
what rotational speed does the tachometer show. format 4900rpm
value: 6800rpm
